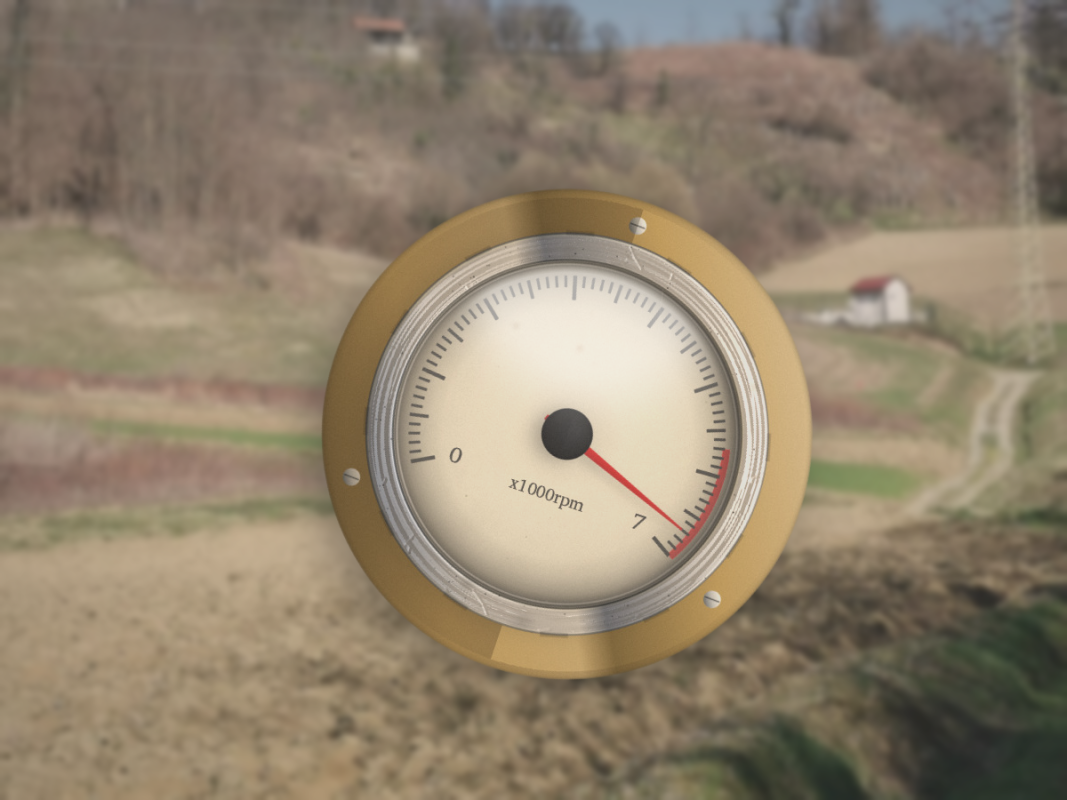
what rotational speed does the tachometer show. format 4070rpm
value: 6700rpm
